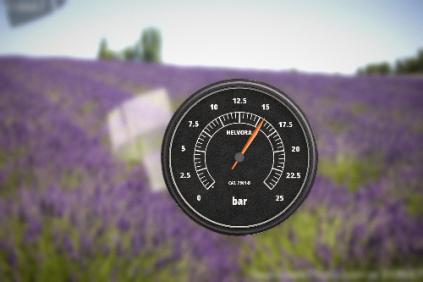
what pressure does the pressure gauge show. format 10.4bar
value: 15.5bar
